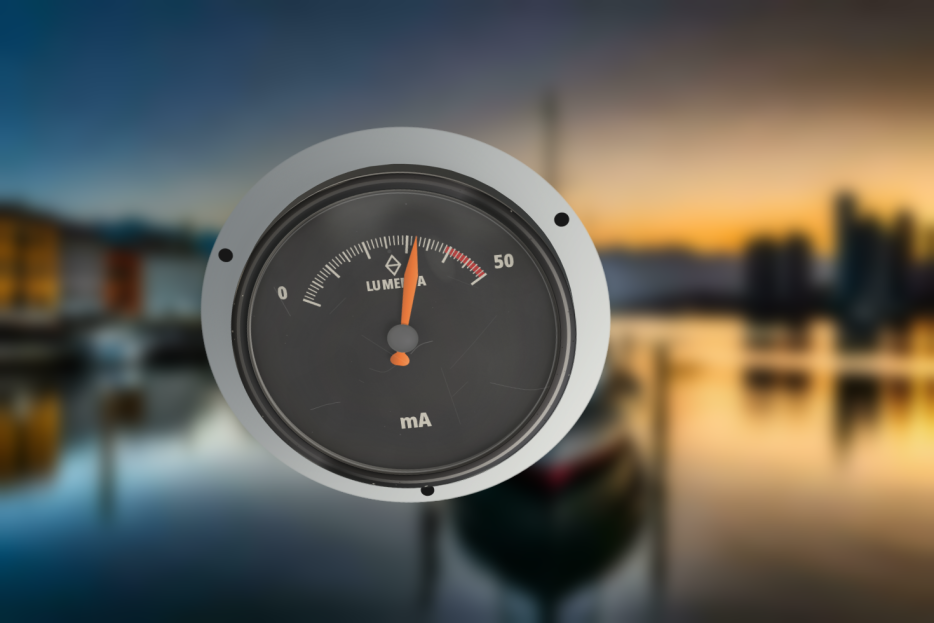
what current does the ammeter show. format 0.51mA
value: 32mA
